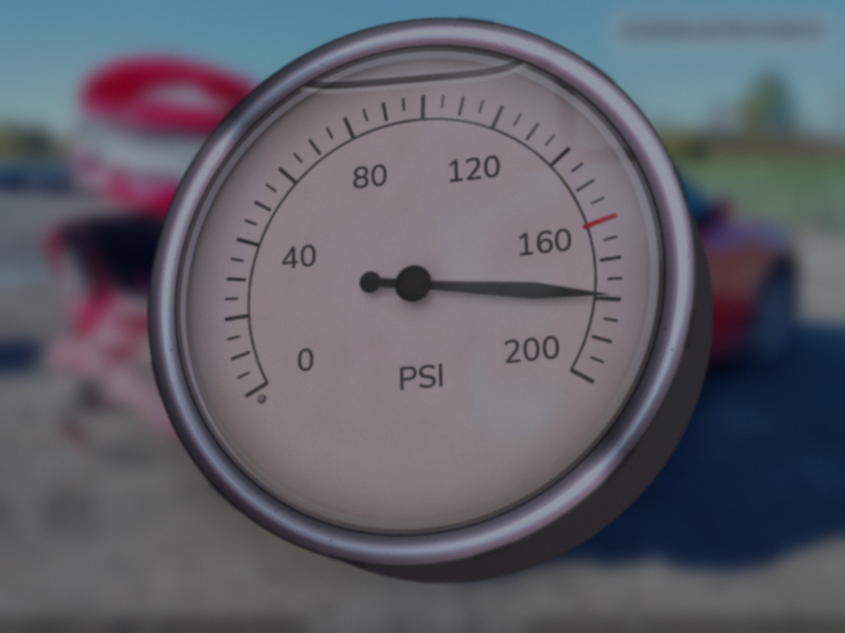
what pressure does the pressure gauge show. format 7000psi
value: 180psi
